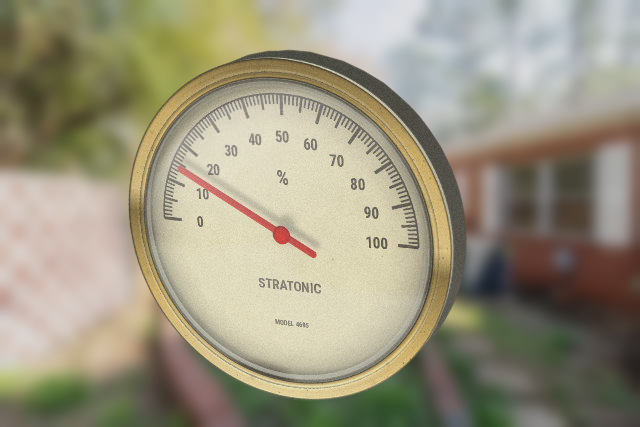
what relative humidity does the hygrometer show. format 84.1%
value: 15%
